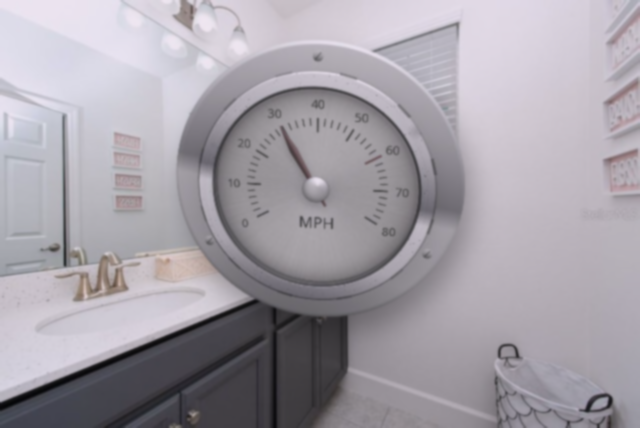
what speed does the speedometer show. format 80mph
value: 30mph
